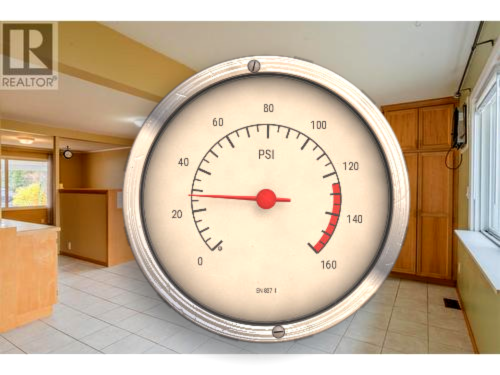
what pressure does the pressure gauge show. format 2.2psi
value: 27.5psi
